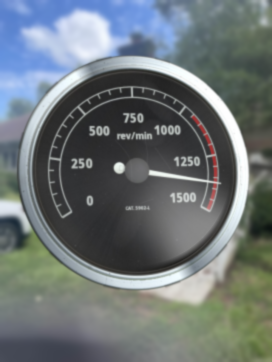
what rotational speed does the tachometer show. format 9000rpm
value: 1375rpm
